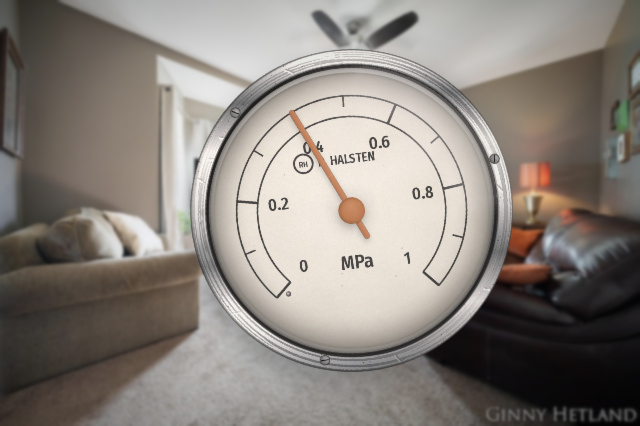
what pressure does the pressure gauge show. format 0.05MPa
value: 0.4MPa
